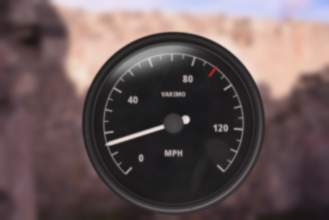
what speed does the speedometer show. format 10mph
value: 15mph
